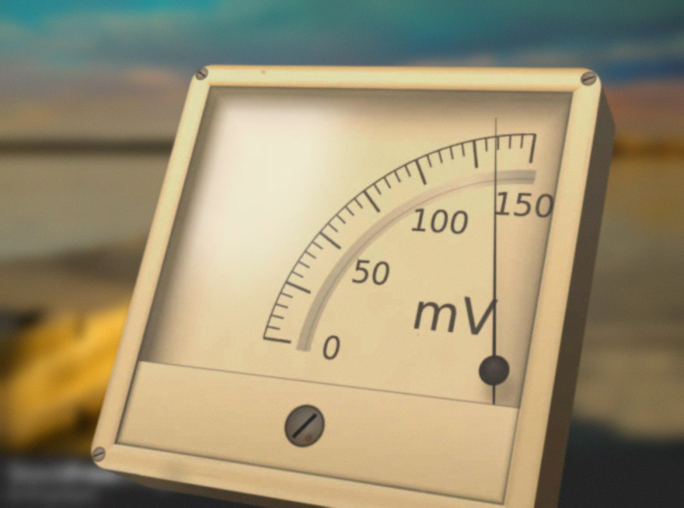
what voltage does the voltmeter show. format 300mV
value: 135mV
